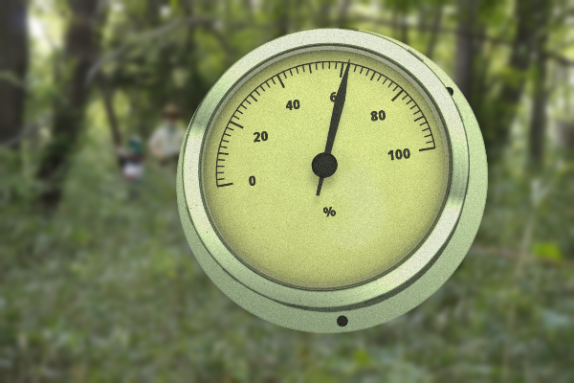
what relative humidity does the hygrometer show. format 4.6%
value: 62%
